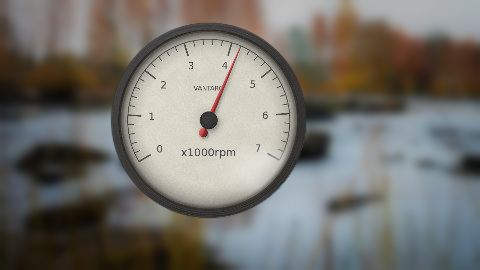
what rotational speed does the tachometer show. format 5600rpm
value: 4200rpm
